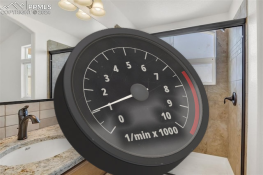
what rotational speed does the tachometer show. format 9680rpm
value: 1000rpm
